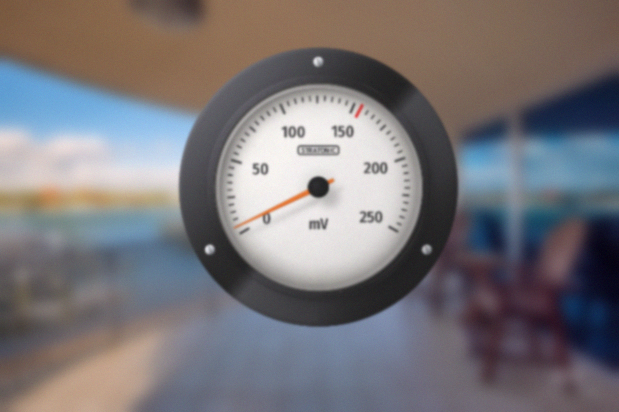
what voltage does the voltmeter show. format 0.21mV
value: 5mV
